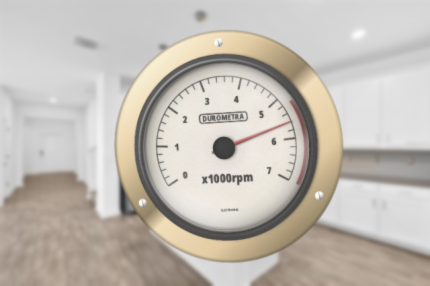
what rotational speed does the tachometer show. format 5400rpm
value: 5600rpm
